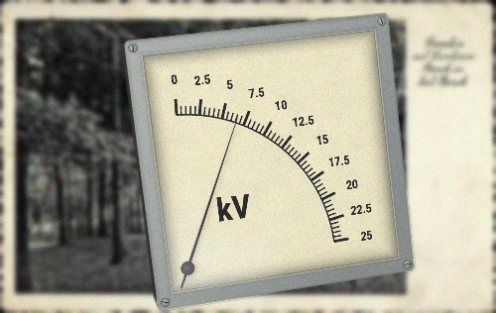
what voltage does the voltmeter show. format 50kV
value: 6.5kV
